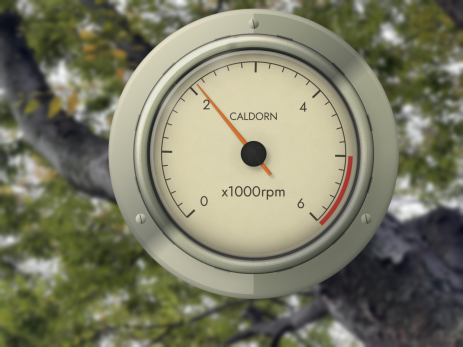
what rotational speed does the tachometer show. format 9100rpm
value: 2100rpm
